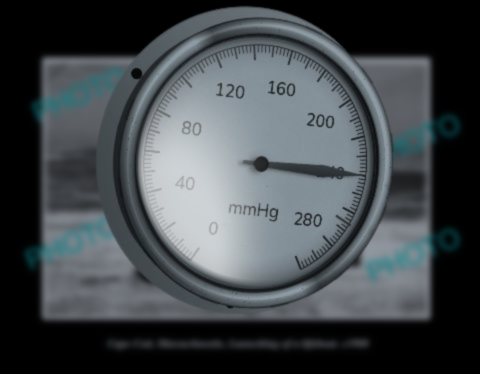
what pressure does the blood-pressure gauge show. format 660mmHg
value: 240mmHg
